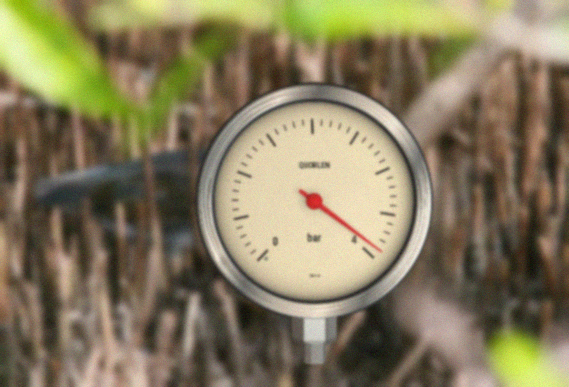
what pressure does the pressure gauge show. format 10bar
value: 3.9bar
